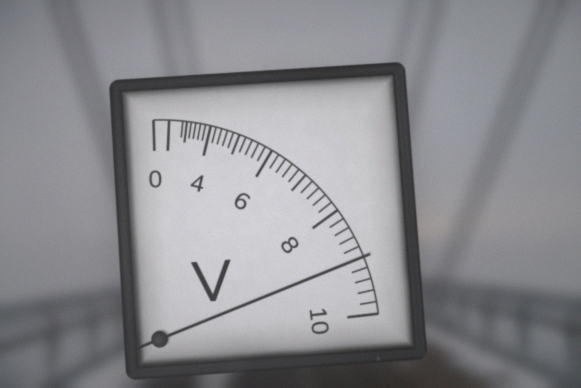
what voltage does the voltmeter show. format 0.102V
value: 9V
